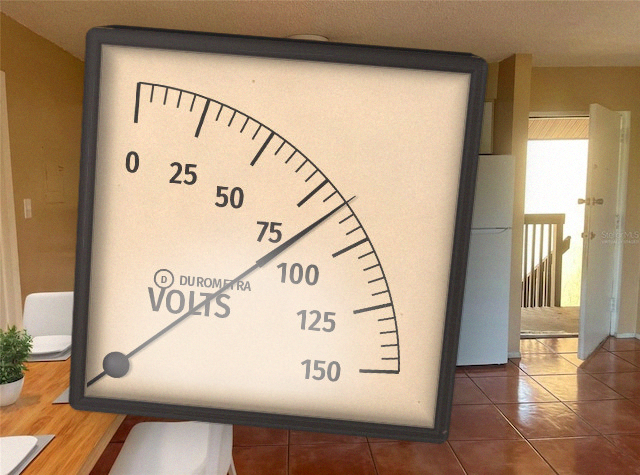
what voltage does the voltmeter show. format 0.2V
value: 85V
